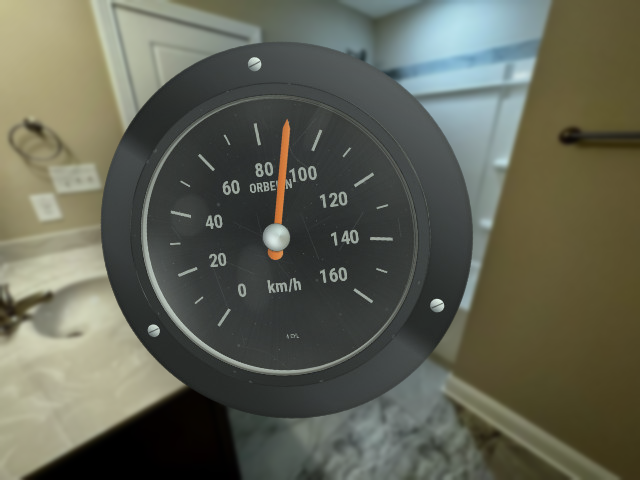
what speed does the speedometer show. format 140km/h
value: 90km/h
